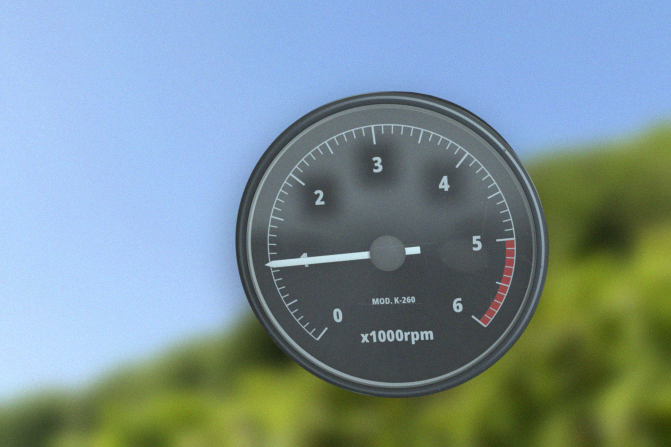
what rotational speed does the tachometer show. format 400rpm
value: 1000rpm
